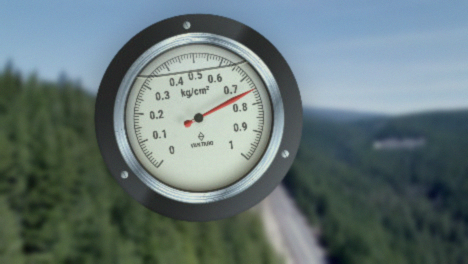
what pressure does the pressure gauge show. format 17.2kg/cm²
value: 0.75kg/cm²
